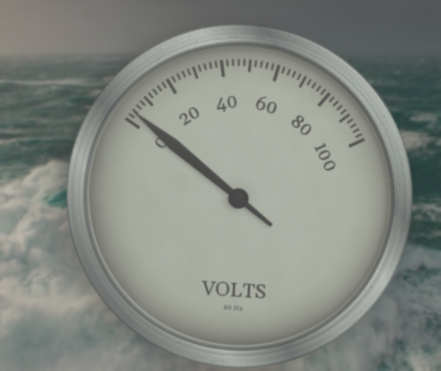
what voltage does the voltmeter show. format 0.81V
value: 4V
